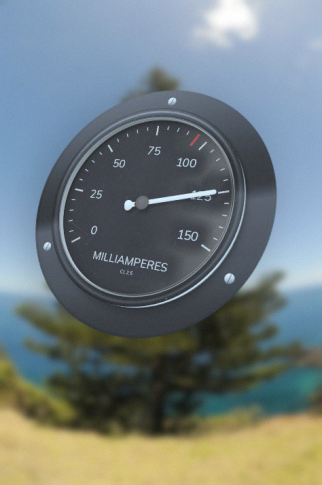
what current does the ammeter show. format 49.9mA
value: 125mA
